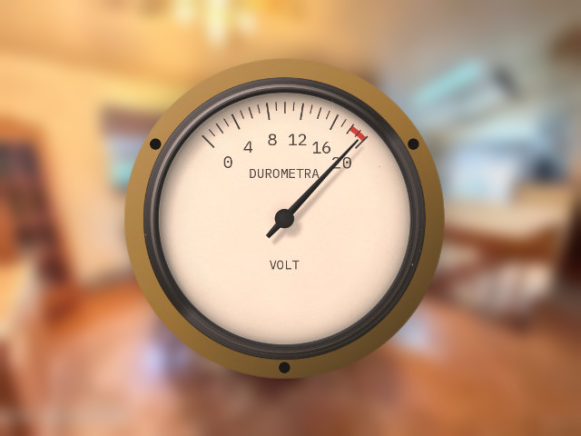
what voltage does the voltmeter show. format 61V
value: 19.5V
